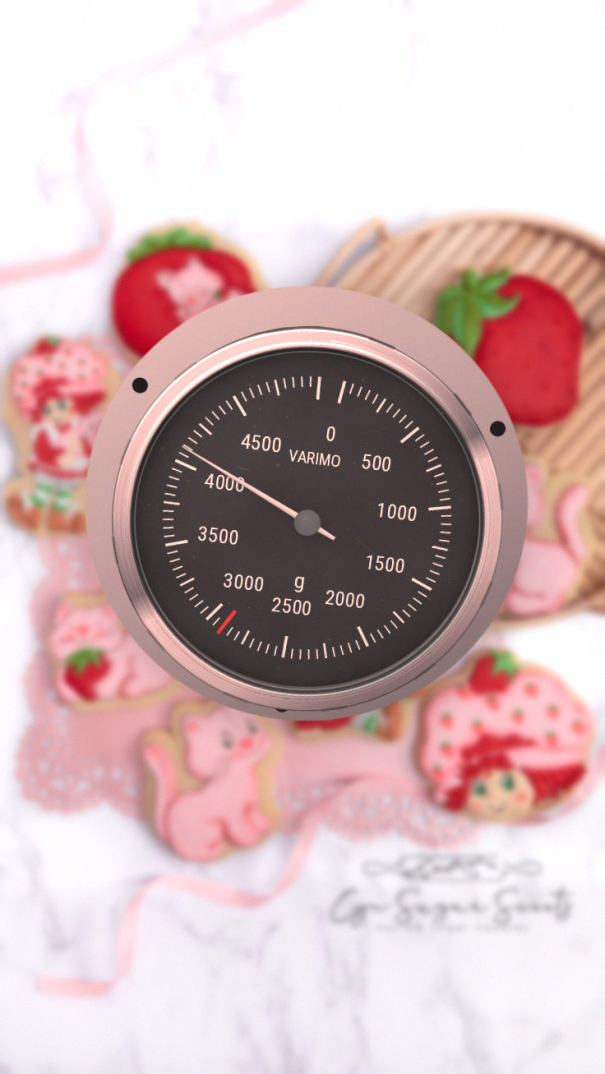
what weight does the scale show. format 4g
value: 4100g
